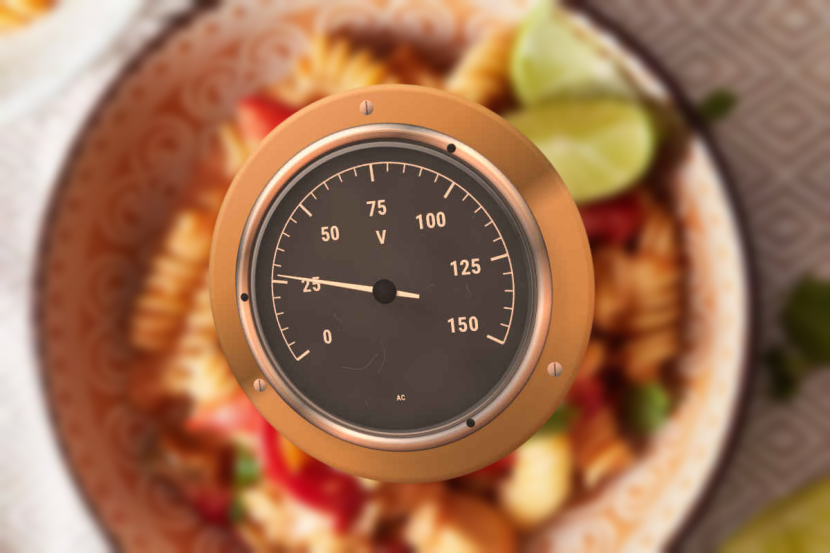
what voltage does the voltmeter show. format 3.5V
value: 27.5V
